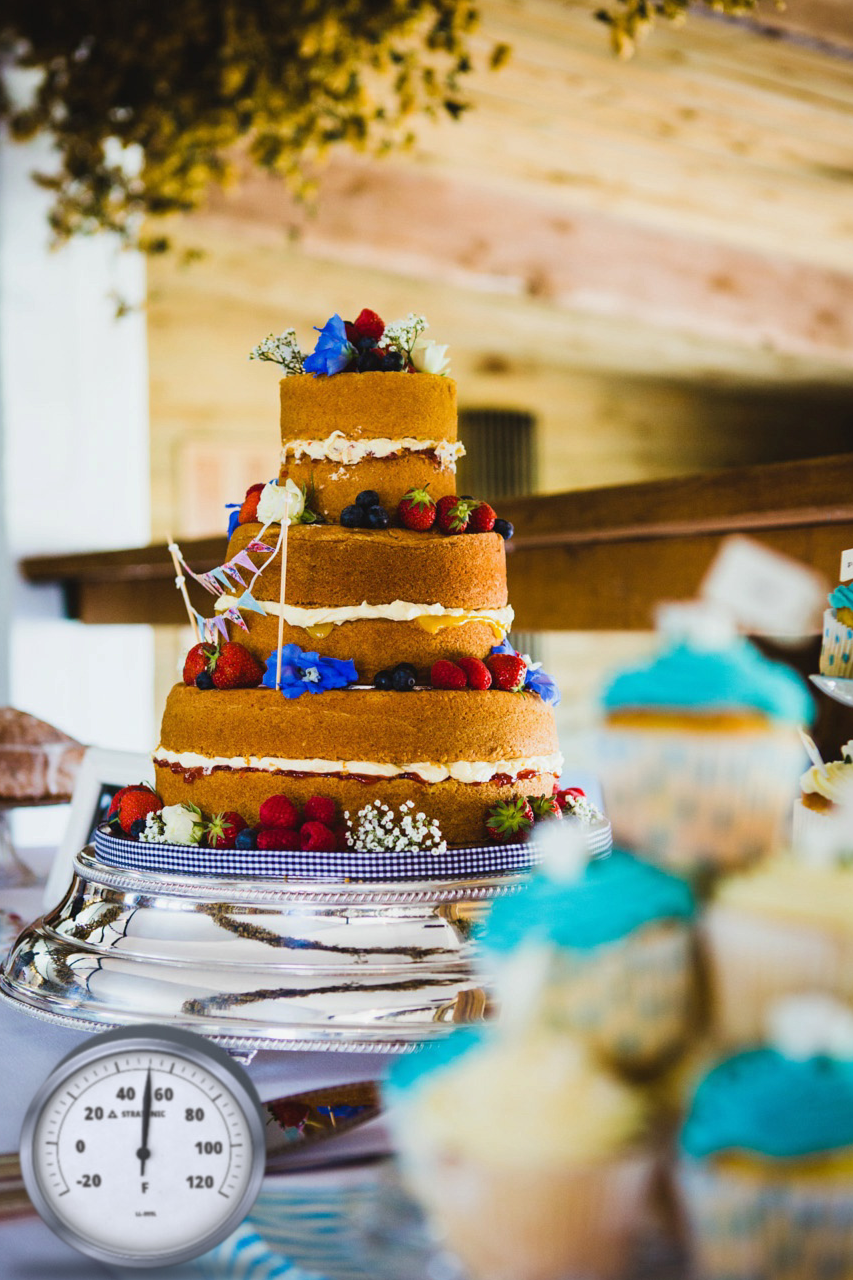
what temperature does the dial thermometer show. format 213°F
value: 52°F
